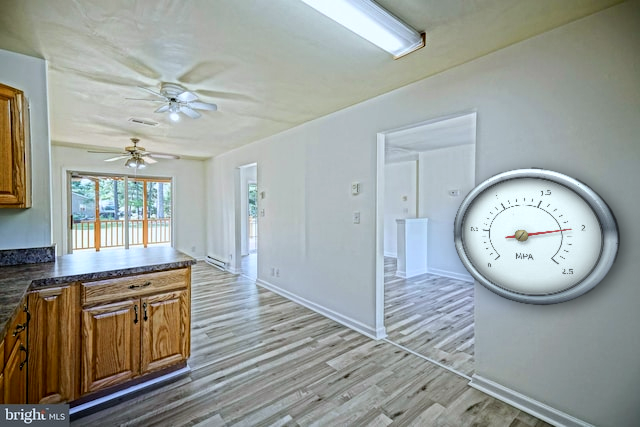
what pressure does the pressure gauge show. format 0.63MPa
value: 2MPa
